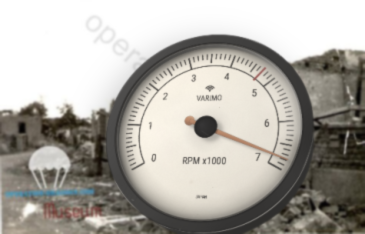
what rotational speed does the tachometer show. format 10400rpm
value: 6800rpm
